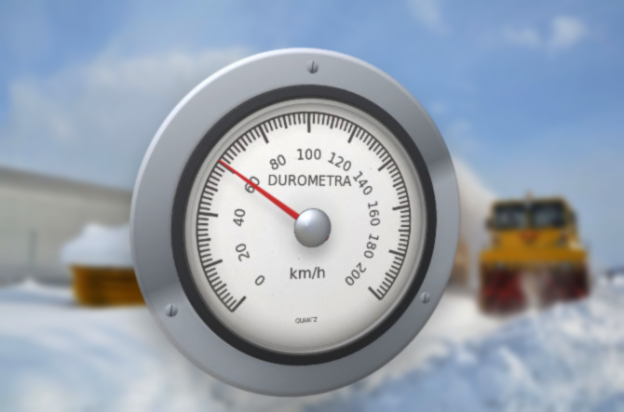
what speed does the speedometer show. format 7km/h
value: 60km/h
